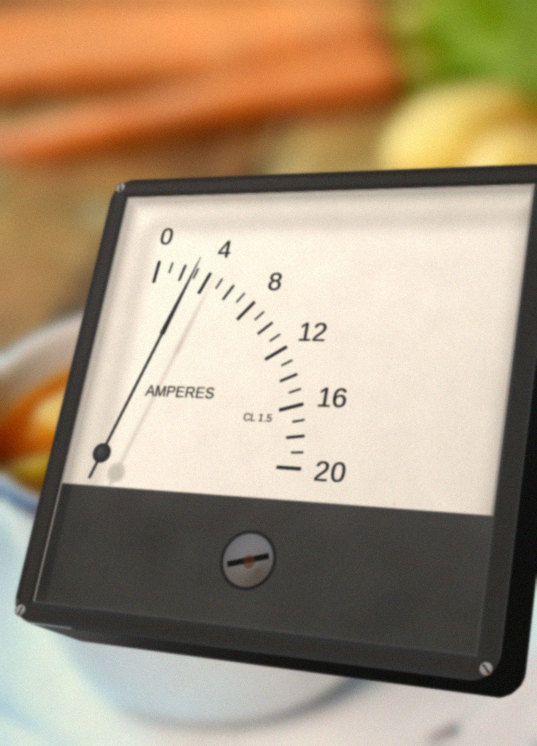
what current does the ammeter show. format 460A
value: 3A
